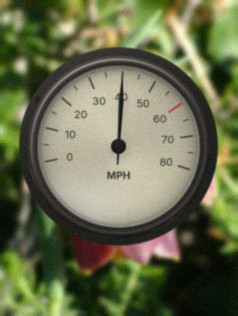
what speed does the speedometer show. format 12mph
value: 40mph
